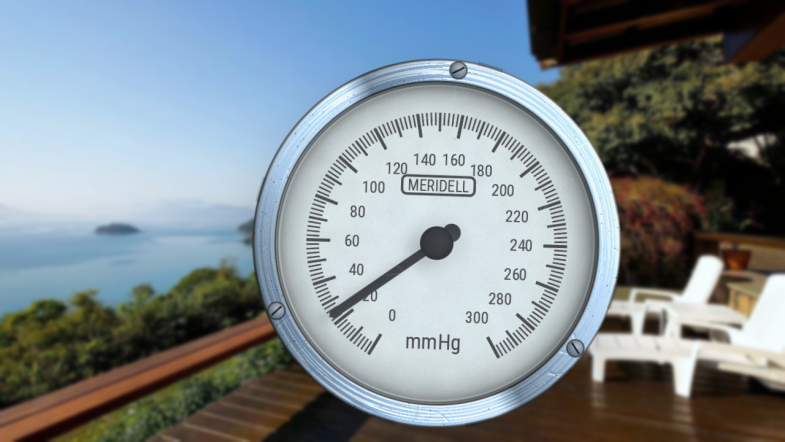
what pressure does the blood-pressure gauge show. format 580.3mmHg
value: 24mmHg
